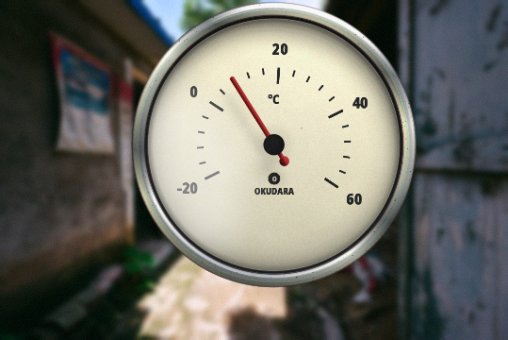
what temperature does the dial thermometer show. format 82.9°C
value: 8°C
